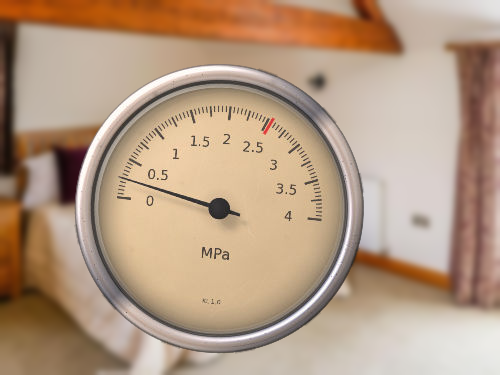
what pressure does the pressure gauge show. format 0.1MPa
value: 0.25MPa
